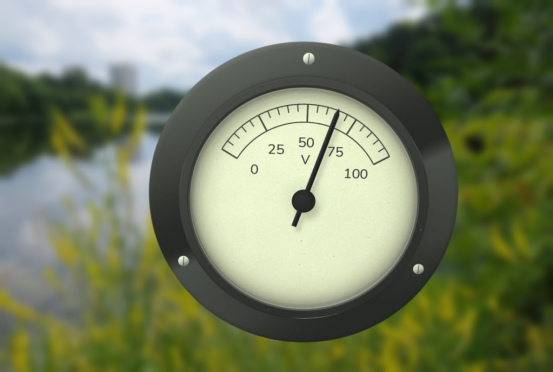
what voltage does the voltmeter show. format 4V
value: 65V
